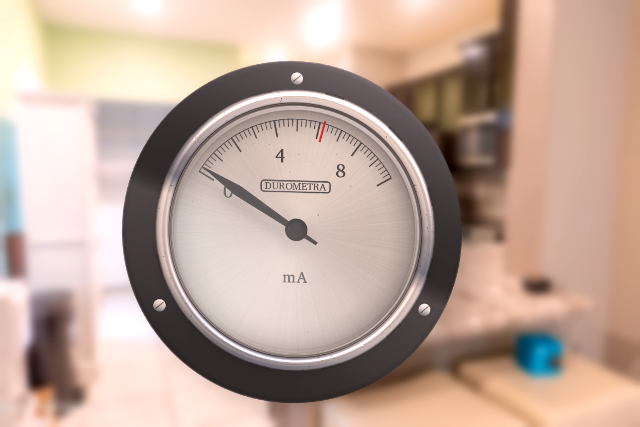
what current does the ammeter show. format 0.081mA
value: 0.2mA
